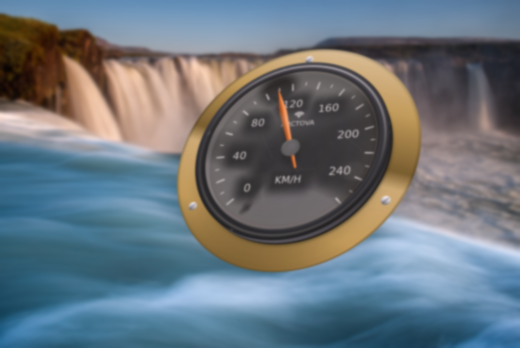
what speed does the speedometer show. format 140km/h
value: 110km/h
